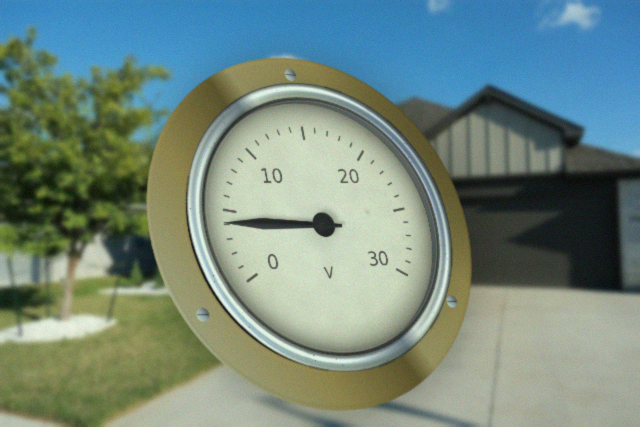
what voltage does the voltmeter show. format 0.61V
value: 4V
